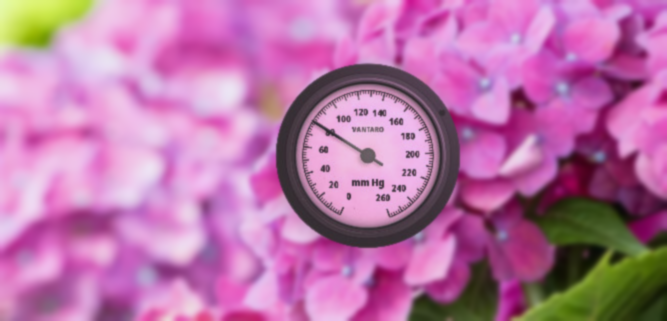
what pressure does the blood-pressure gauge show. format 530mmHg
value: 80mmHg
